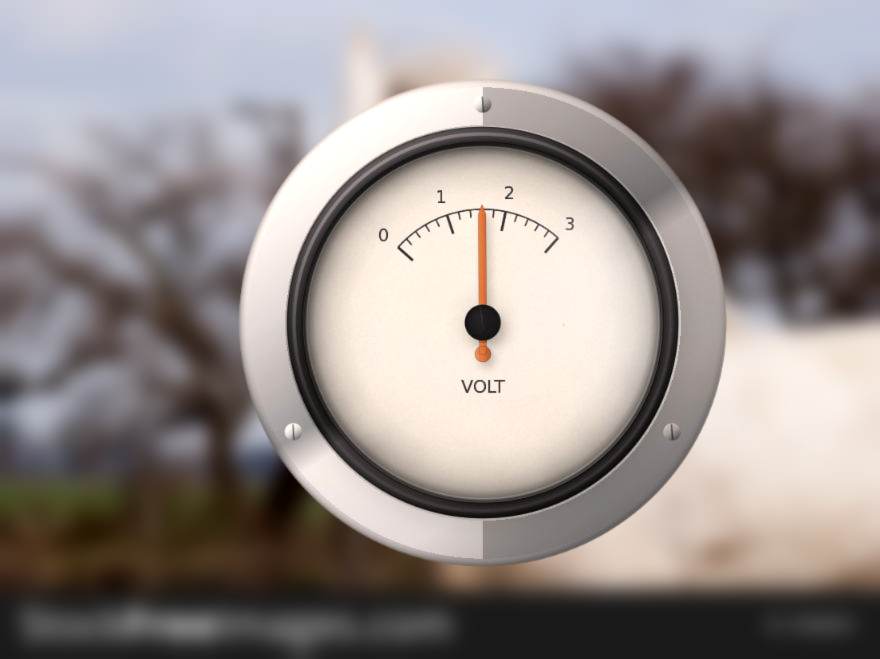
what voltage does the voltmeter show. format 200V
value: 1.6V
